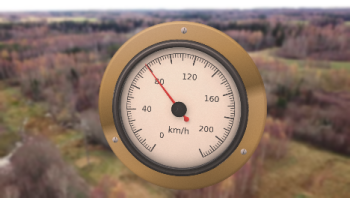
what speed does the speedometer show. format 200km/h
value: 80km/h
